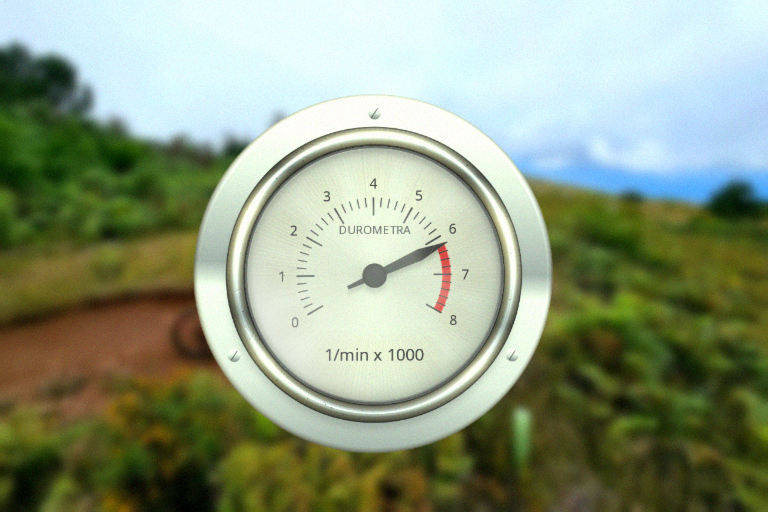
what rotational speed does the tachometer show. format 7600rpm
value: 6200rpm
